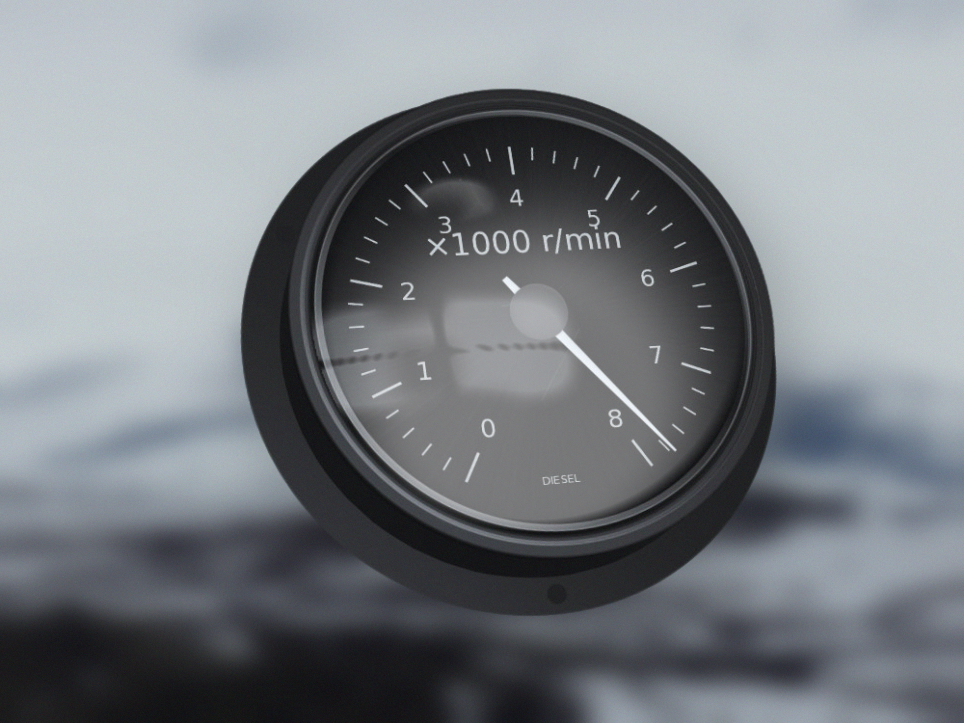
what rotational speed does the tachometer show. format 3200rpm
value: 7800rpm
